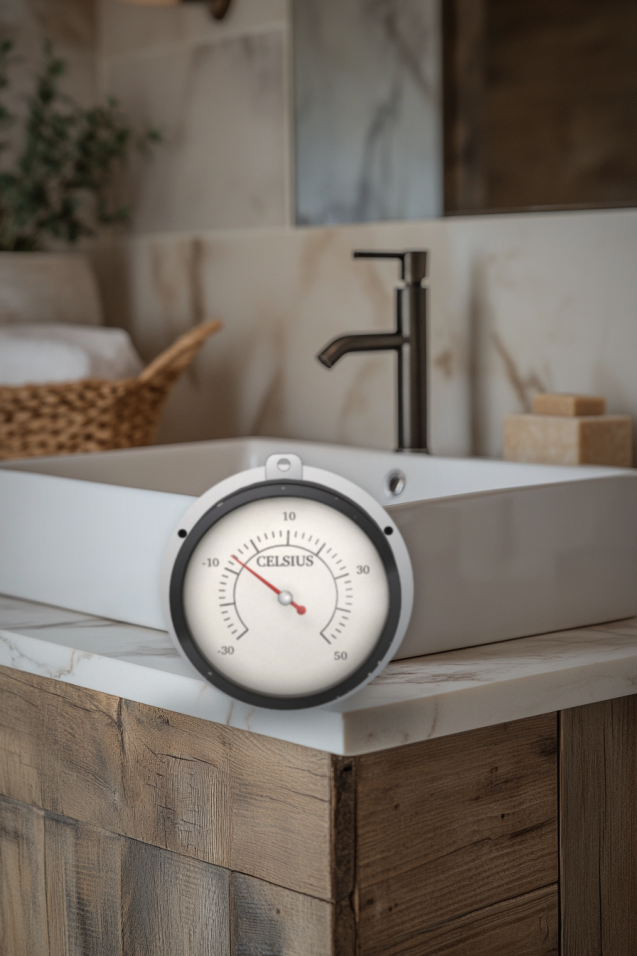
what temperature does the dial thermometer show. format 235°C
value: -6°C
